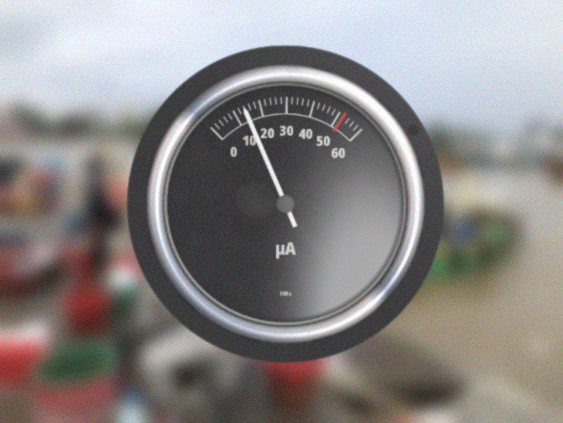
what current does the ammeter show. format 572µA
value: 14µA
